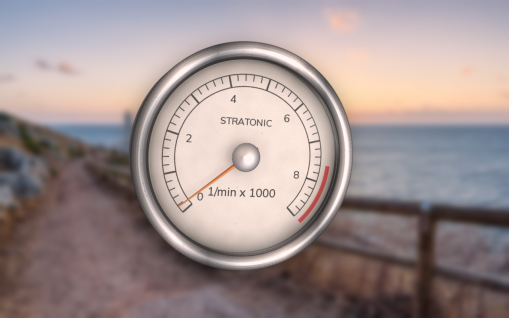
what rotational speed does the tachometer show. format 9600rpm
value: 200rpm
